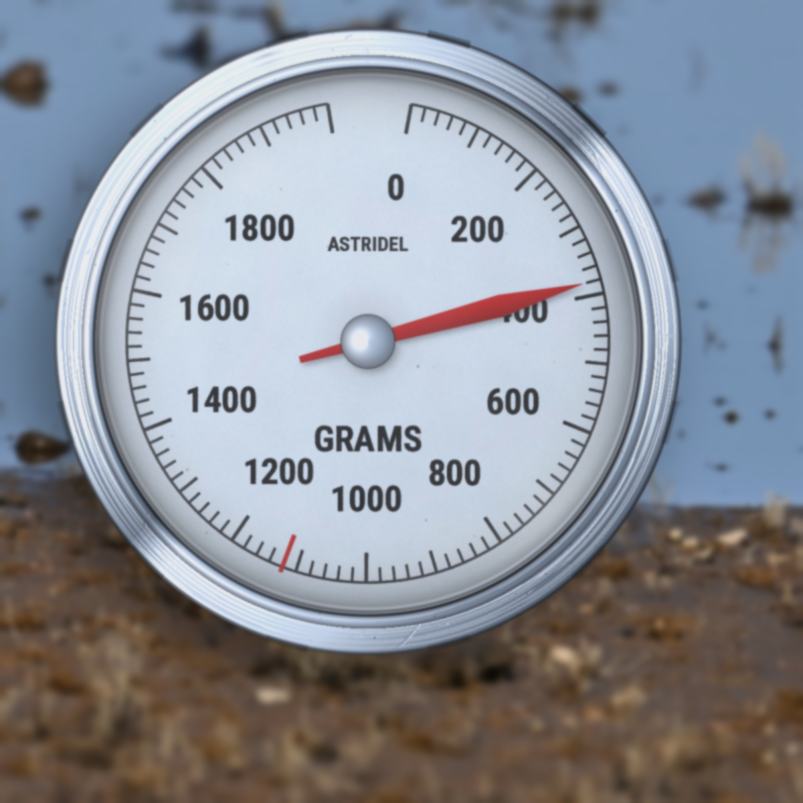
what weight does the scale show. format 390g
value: 380g
